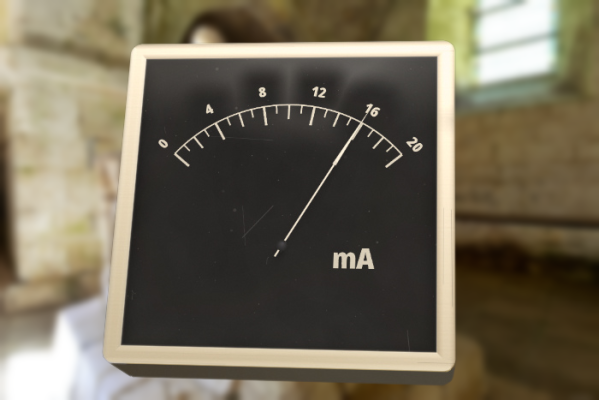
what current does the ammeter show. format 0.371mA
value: 16mA
